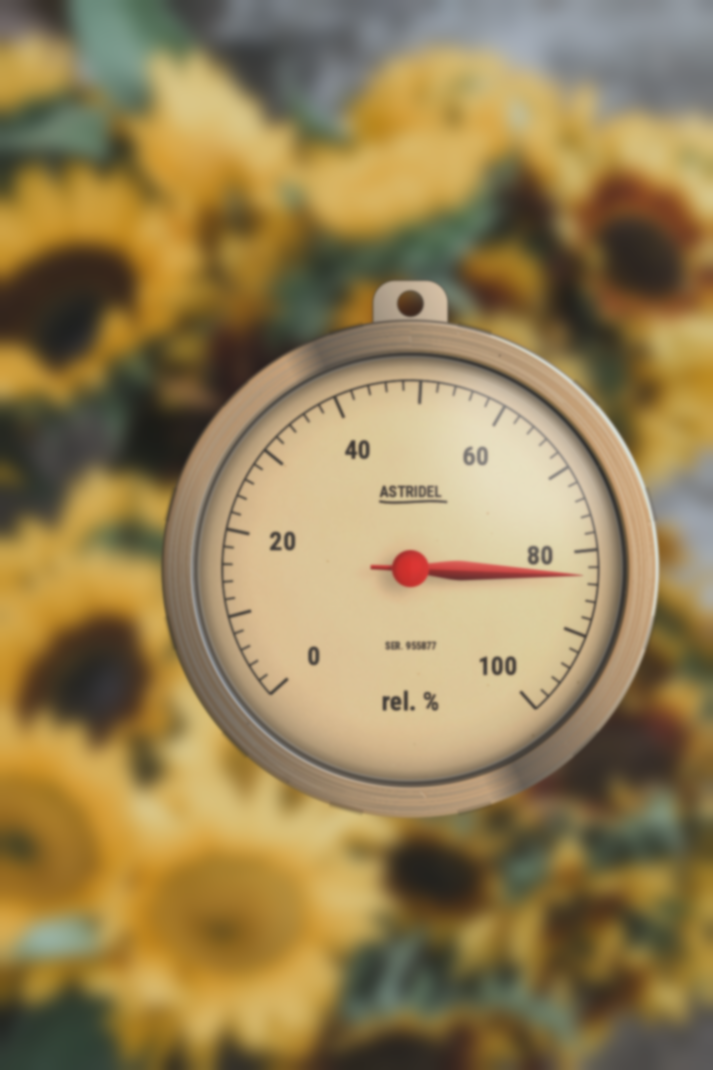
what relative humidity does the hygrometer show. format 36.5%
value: 83%
